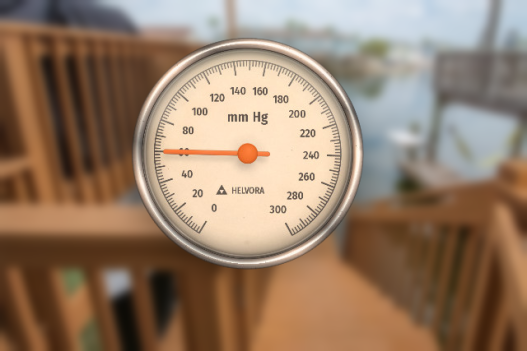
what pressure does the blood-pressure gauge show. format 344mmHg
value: 60mmHg
